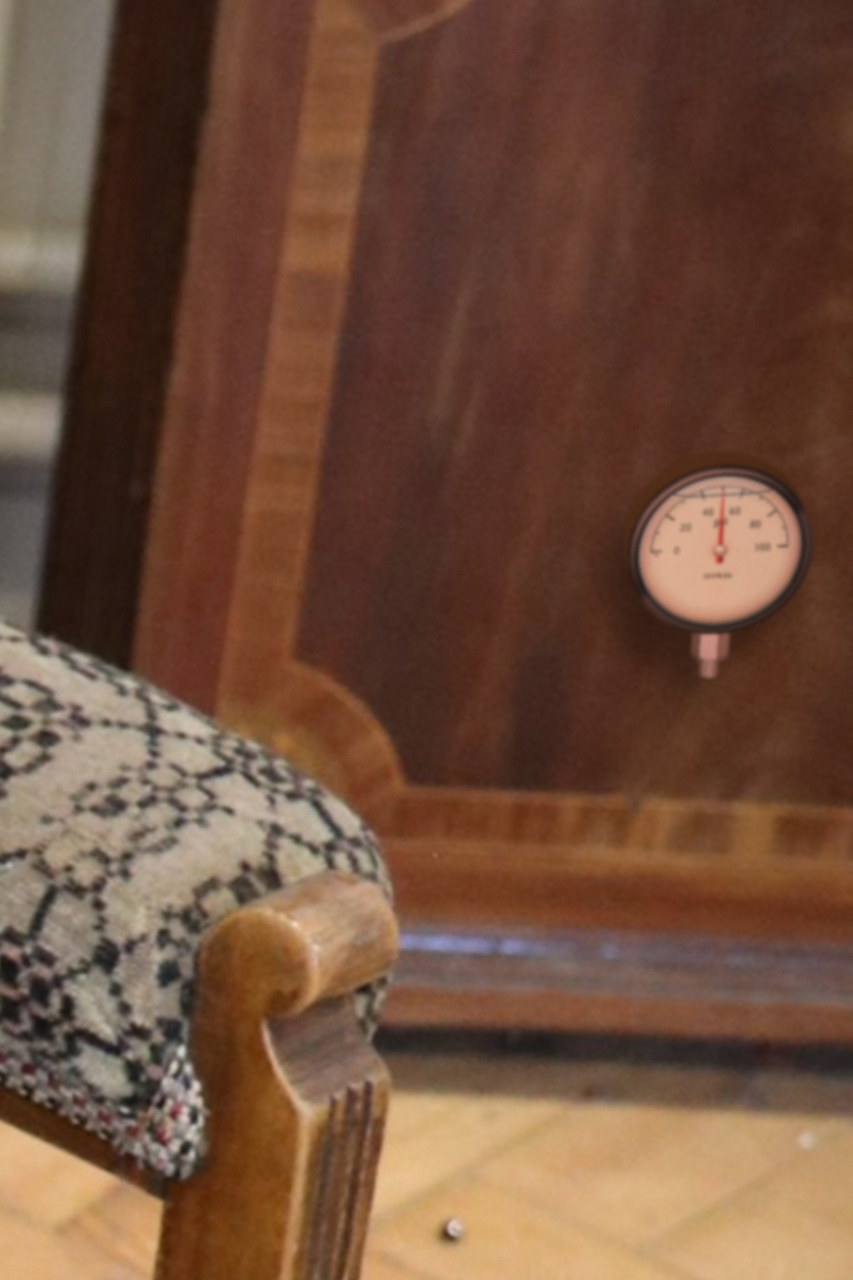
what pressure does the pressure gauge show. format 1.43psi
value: 50psi
